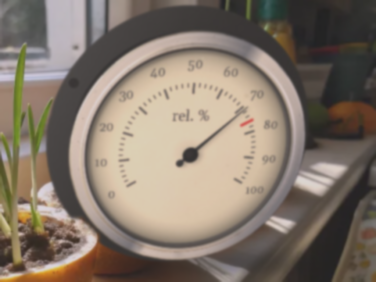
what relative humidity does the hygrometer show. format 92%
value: 70%
